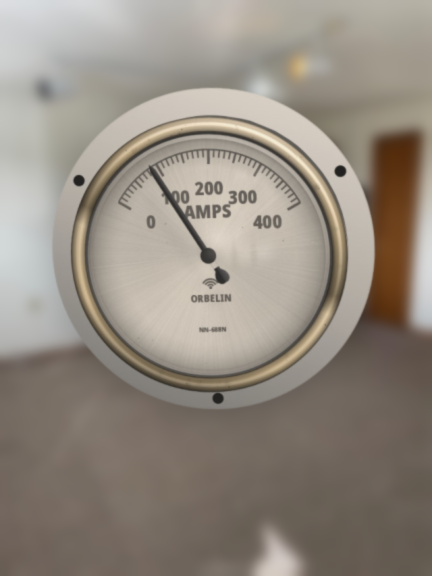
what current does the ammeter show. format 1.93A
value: 90A
